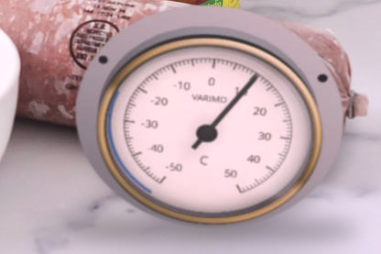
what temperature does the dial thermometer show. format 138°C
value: 10°C
